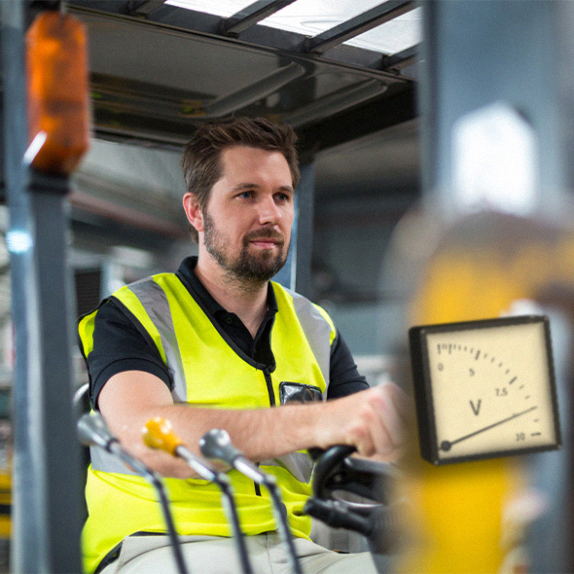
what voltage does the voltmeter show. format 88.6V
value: 9V
